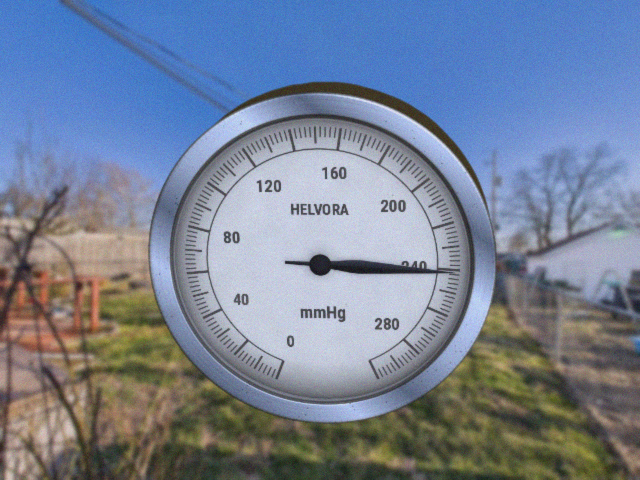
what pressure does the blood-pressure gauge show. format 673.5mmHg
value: 240mmHg
